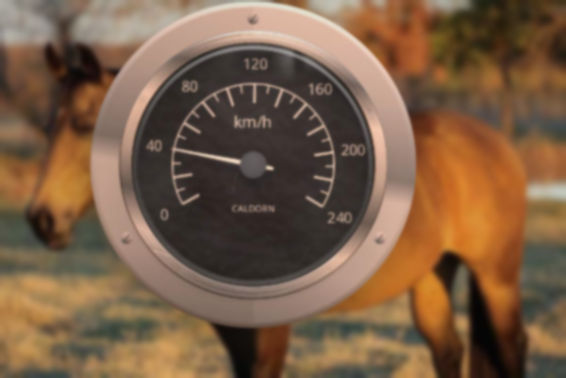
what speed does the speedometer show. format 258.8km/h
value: 40km/h
